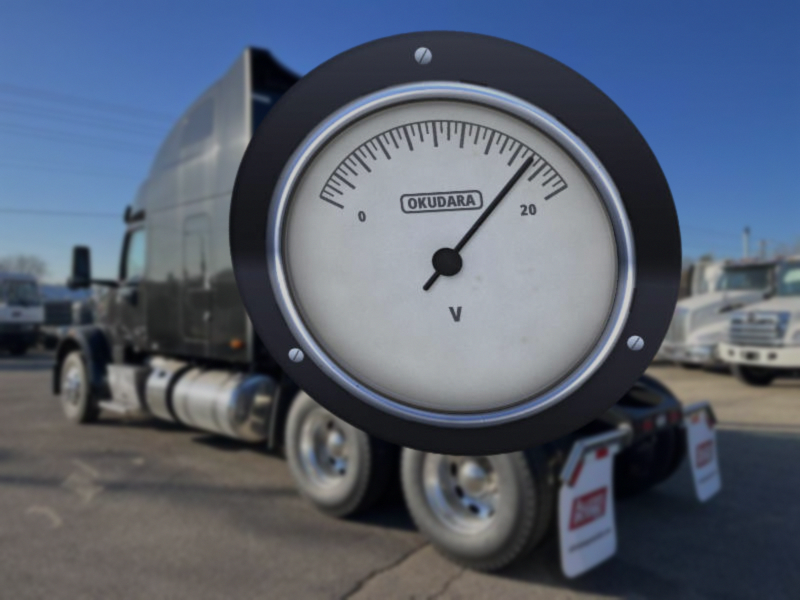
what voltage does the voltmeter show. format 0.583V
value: 17V
